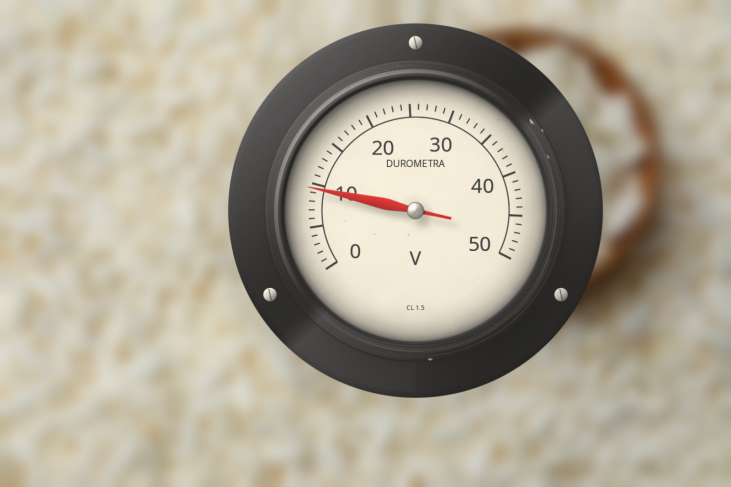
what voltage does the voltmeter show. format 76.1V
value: 9.5V
